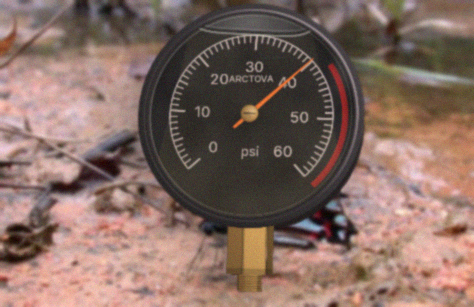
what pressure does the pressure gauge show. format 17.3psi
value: 40psi
